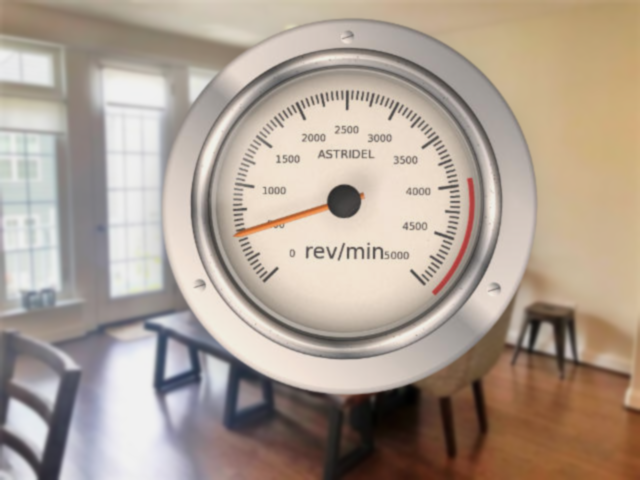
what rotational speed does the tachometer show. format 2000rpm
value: 500rpm
